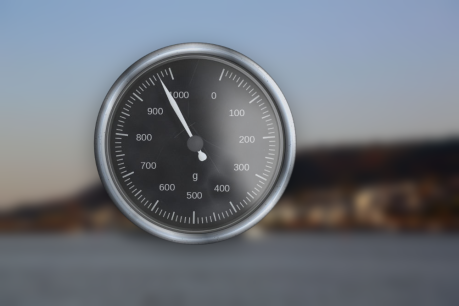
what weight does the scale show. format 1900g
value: 970g
